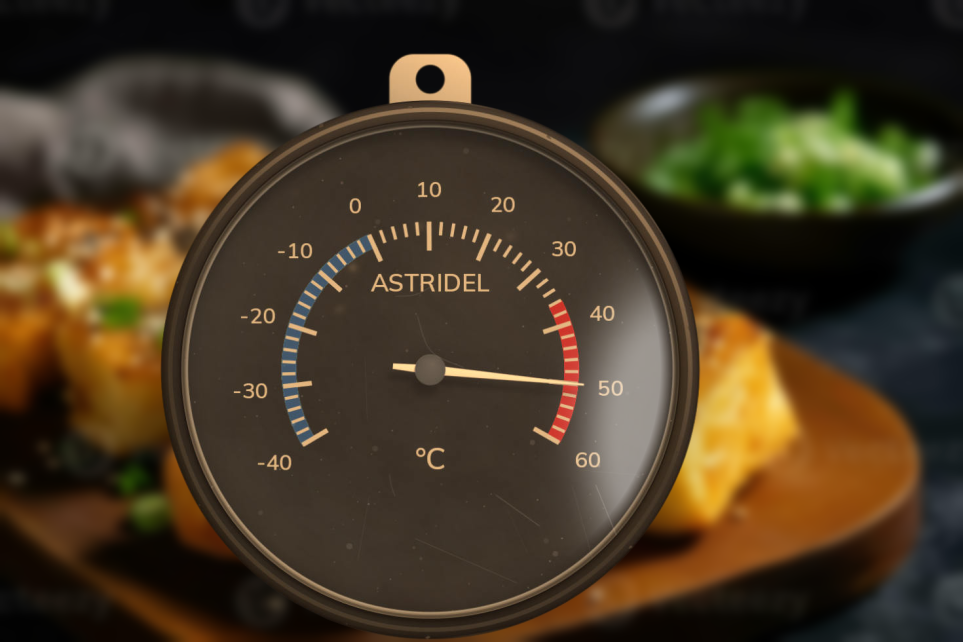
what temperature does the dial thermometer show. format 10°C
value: 50°C
